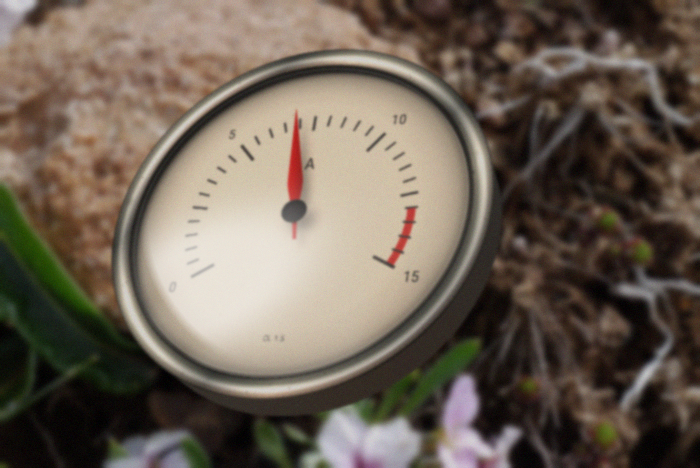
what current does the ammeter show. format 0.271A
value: 7A
